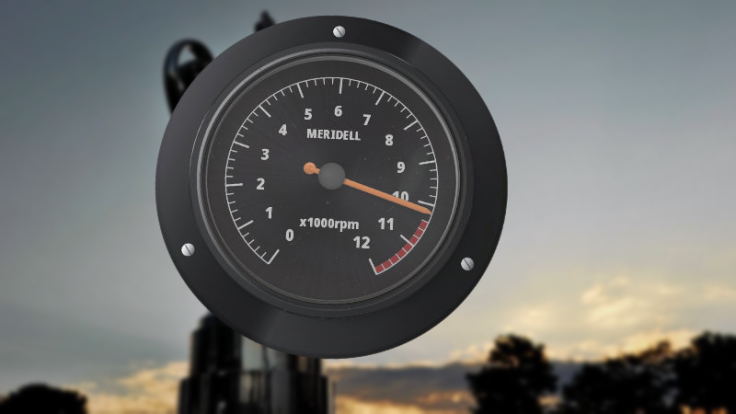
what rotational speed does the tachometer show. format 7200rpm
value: 10200rpm
